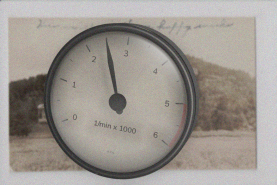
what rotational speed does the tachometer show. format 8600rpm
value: 2500rpm
